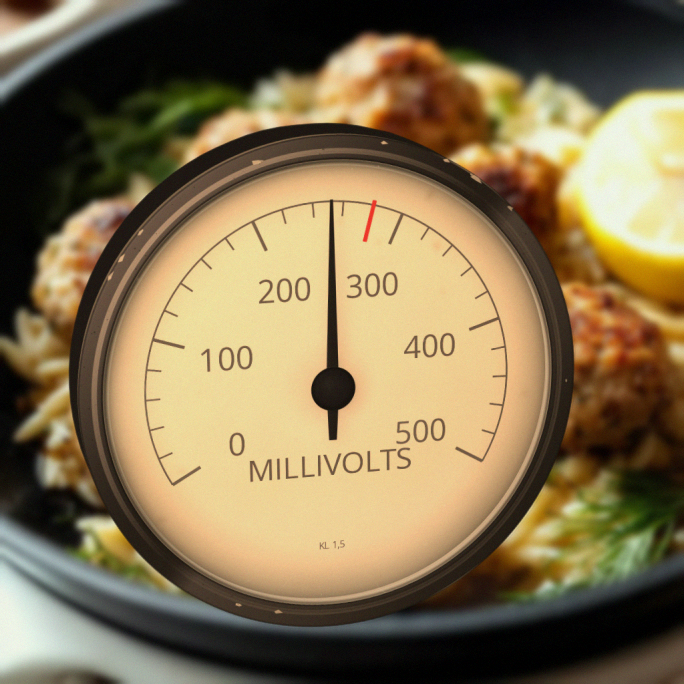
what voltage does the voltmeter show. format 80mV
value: 250mV
